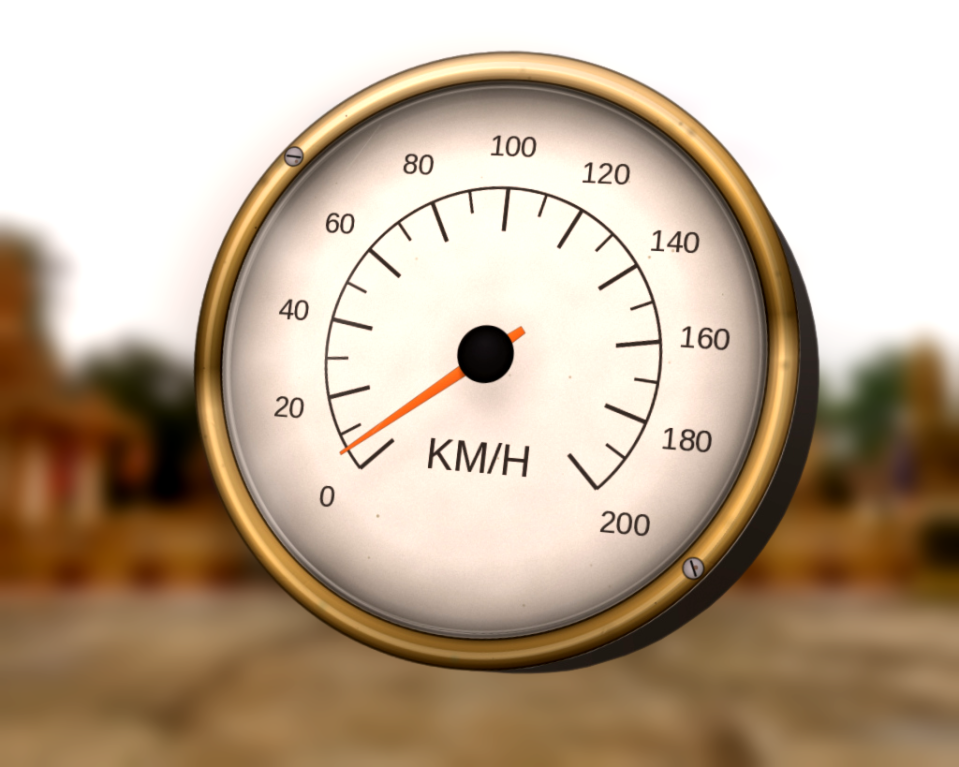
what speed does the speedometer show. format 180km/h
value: 5km/h
